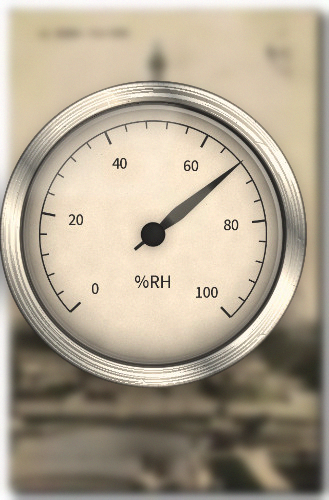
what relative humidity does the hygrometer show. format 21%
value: 68%
